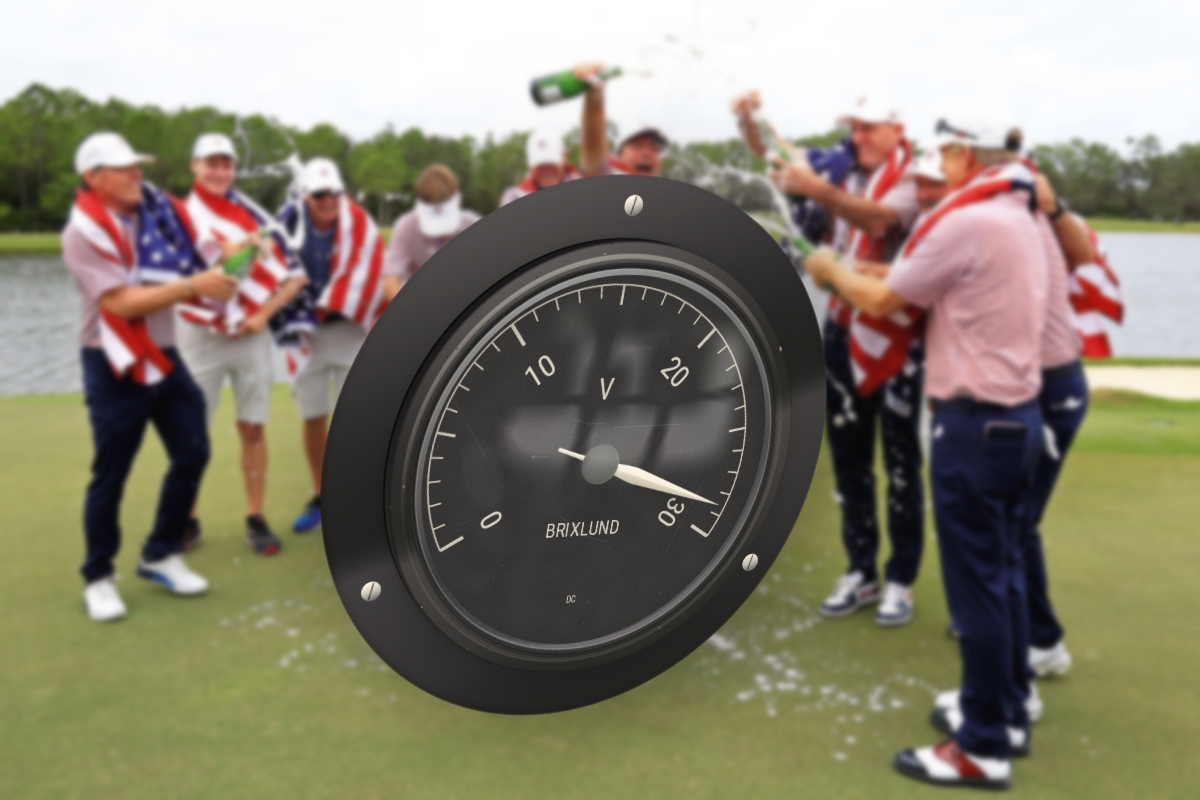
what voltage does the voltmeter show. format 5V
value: 28.5V
